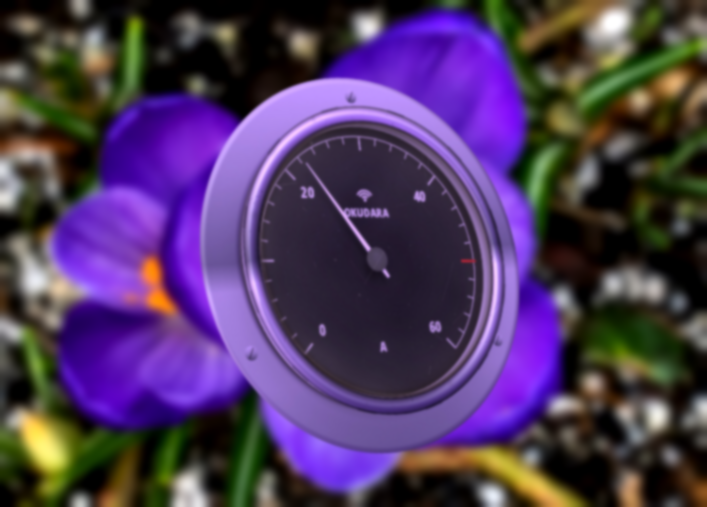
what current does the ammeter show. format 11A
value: 22A
